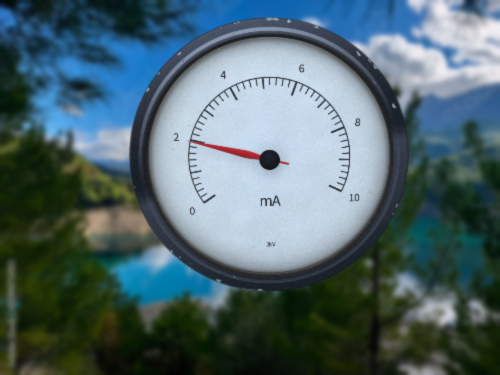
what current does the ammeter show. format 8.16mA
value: 2mA
